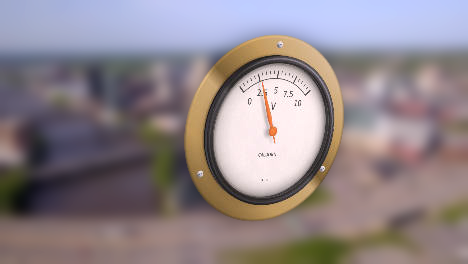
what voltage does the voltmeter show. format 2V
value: 2.5V
